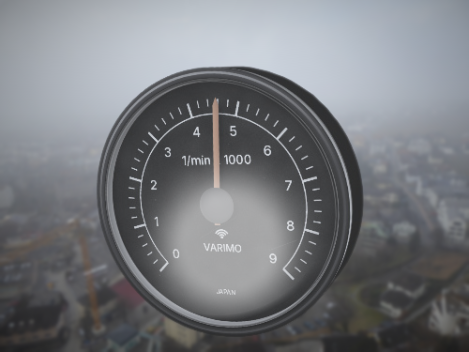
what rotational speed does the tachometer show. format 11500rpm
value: 4600rpm
